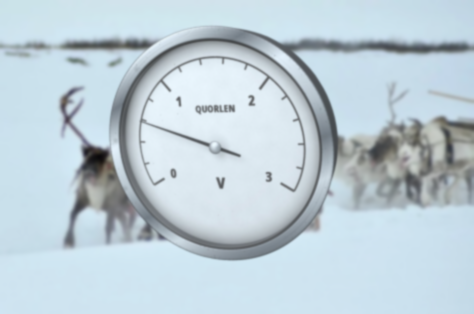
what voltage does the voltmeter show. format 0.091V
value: 0.6V
